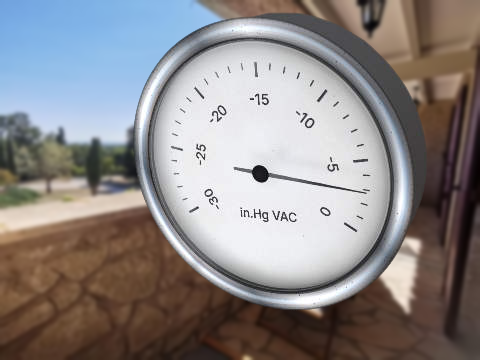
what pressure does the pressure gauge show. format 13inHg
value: -3inHg
